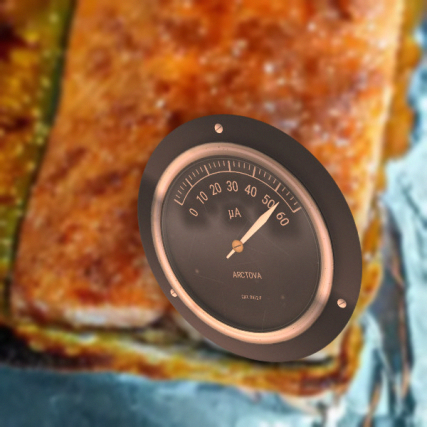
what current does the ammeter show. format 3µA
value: 54µA
